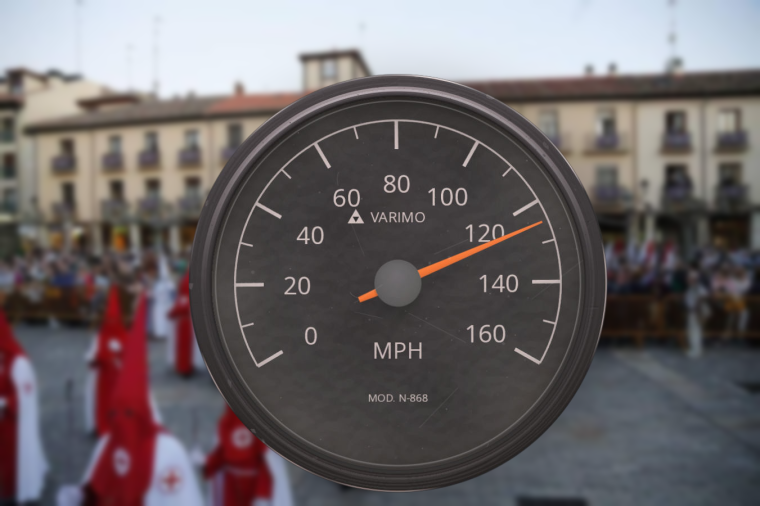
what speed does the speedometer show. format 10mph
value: 125mph
